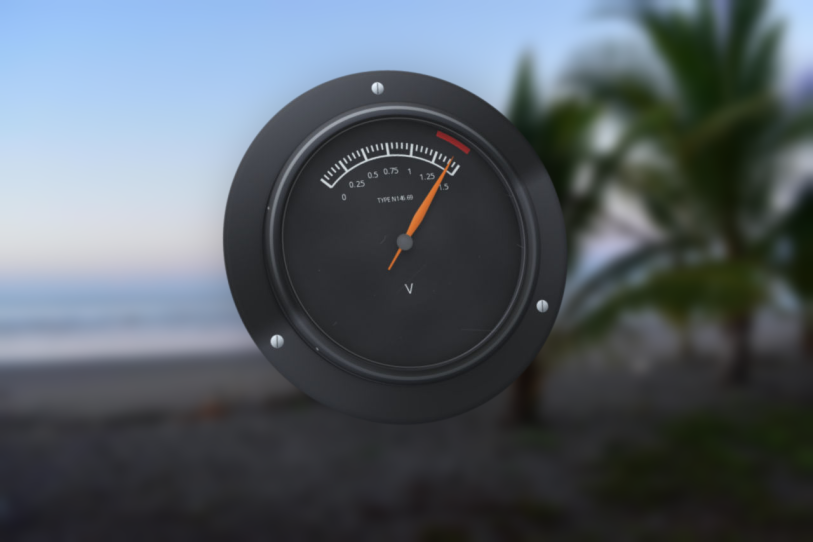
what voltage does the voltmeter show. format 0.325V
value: 1.4V
